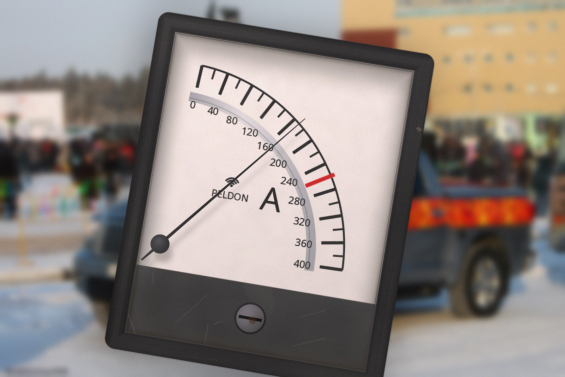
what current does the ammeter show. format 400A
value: 170A
